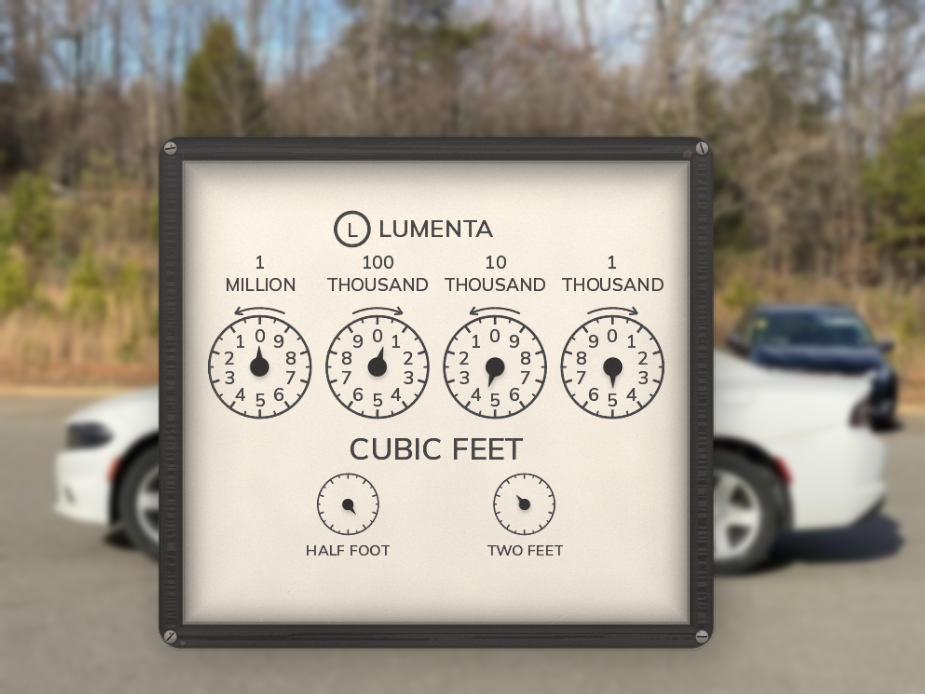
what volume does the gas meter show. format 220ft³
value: 4500ft³
